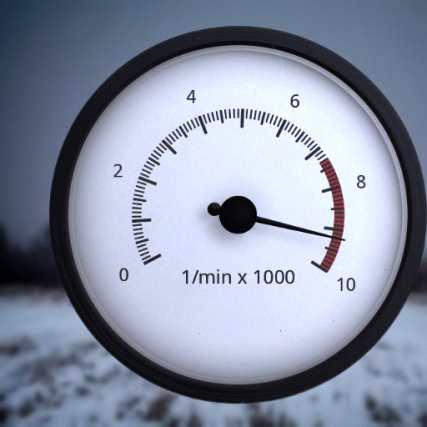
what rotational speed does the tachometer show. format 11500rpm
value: 9200rpm
